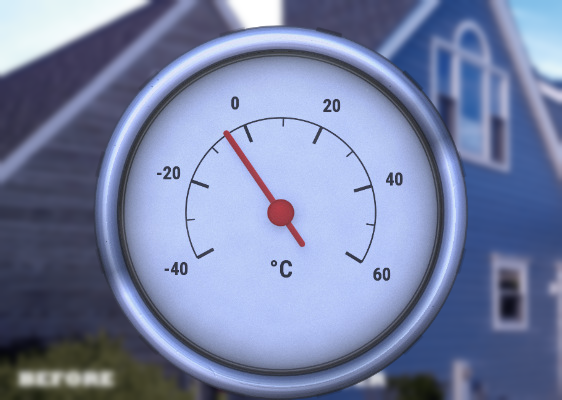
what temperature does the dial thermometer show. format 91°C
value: -5°C
